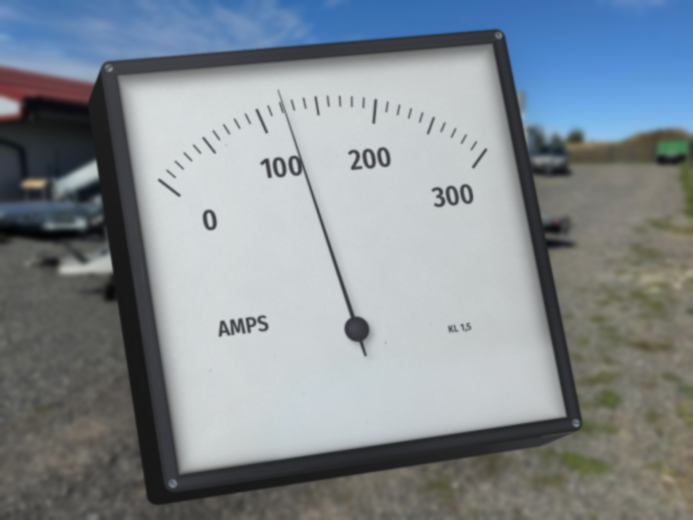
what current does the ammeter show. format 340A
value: 120A
